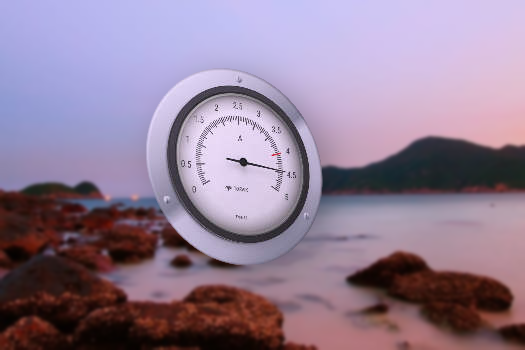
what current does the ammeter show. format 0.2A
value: 4.5A
